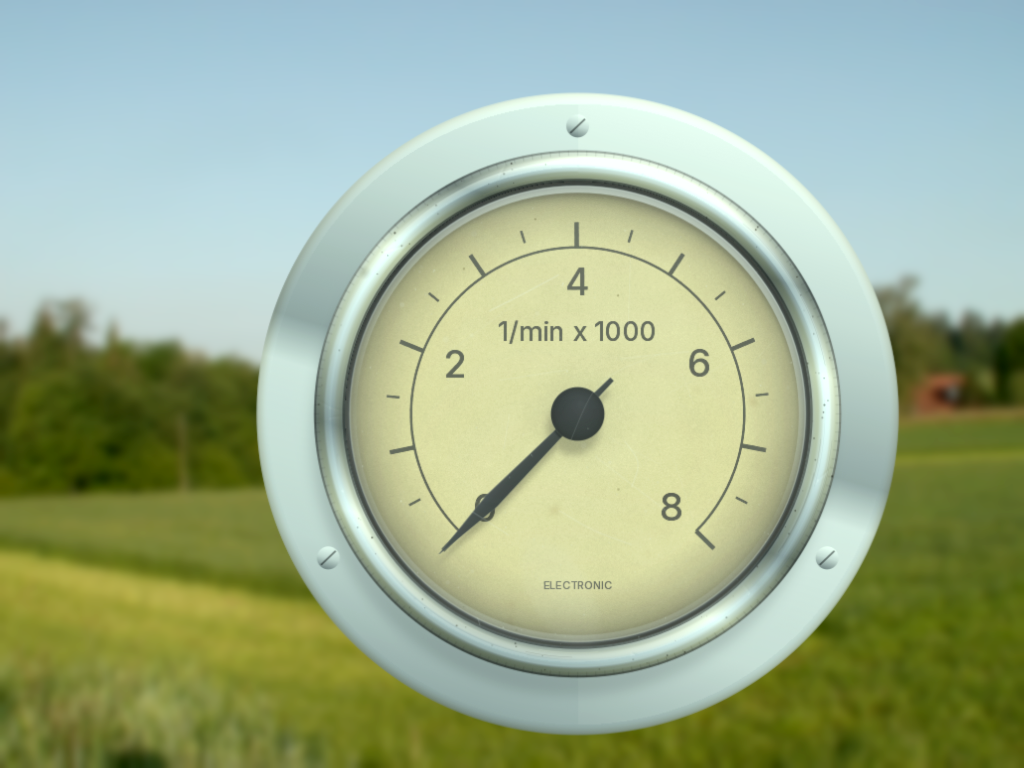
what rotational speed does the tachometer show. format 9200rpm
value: 0rpm
